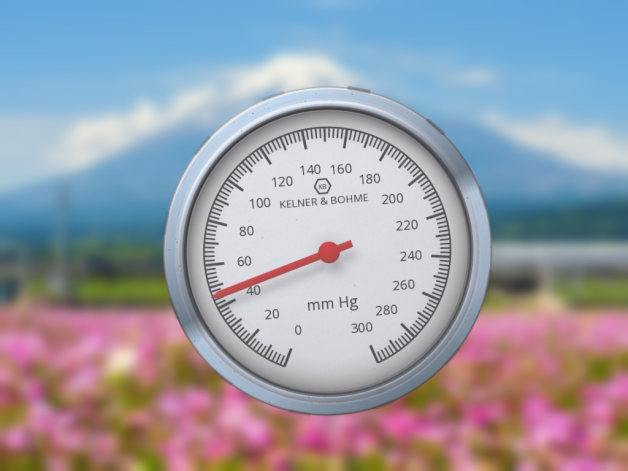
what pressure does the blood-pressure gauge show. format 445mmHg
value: 46mmHg
